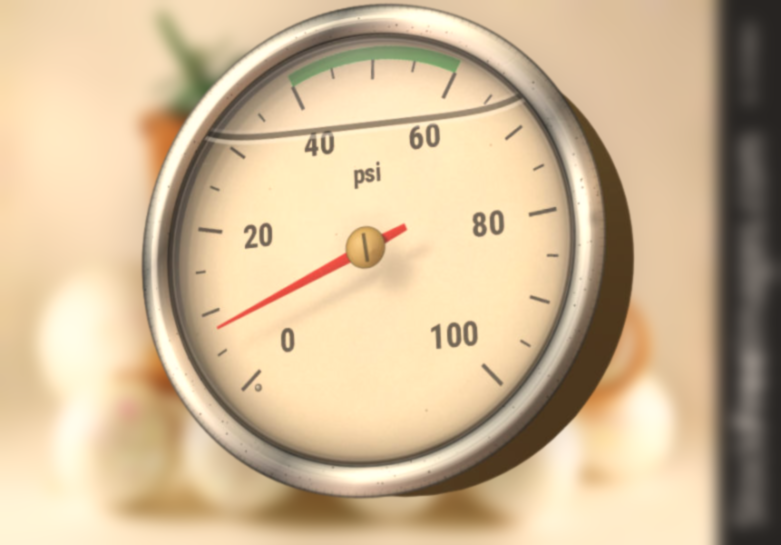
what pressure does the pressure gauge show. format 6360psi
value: 7.5psi
